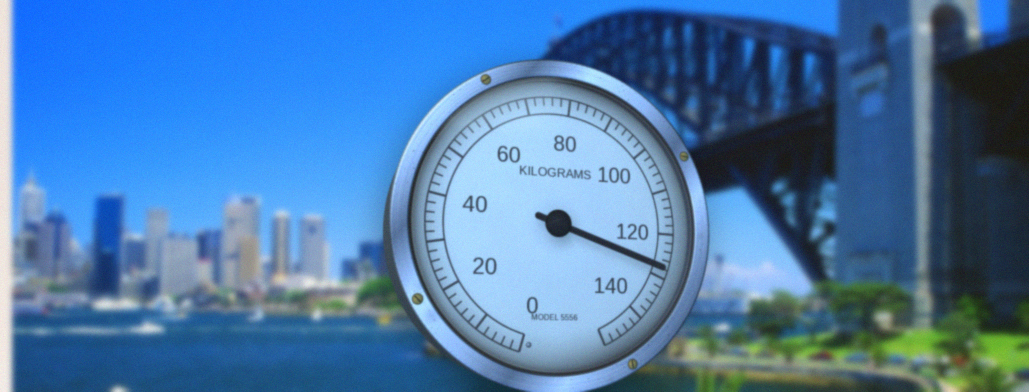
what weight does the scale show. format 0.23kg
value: 128kg
